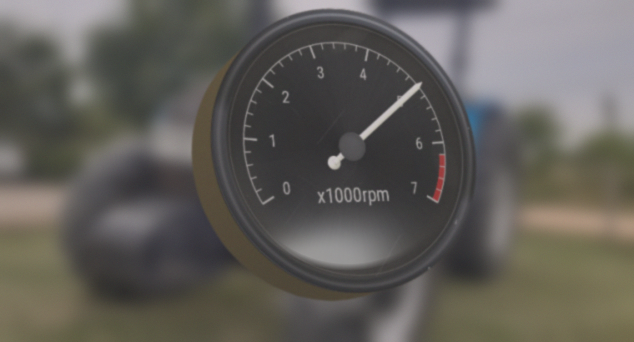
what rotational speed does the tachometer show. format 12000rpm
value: 5000rpm
